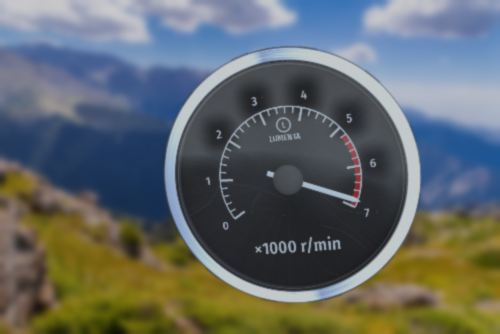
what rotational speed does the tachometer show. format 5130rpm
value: 6800rpm
